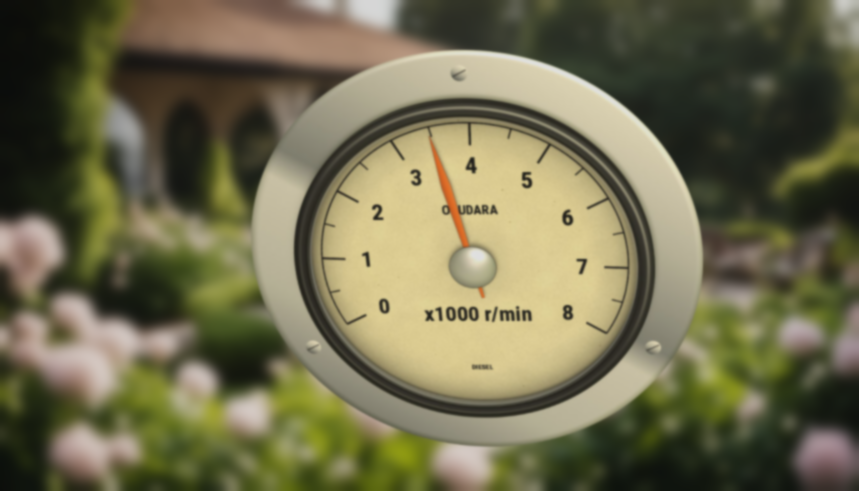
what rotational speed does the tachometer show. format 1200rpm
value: 3500rpm
